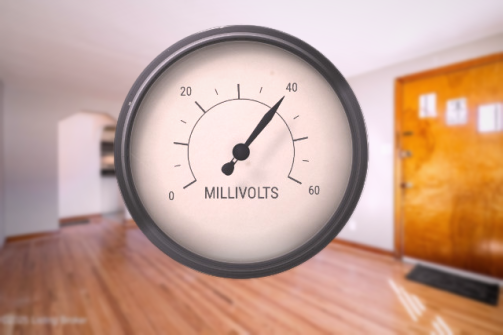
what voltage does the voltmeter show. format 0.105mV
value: 40mV
